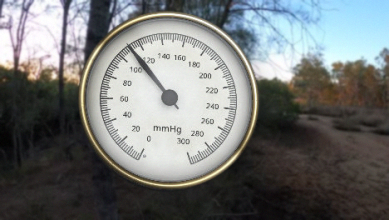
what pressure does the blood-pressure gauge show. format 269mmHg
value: 110mmHg
